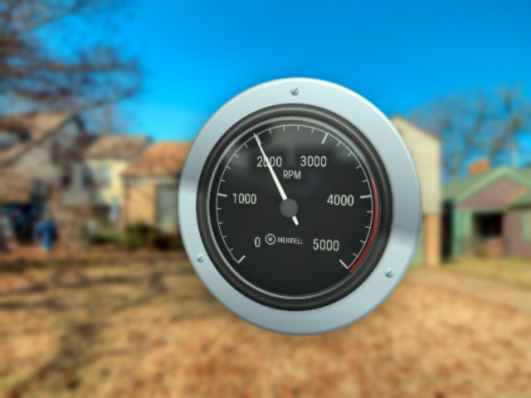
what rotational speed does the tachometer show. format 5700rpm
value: 2000rpm
